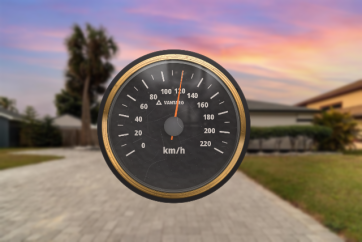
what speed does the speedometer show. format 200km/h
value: 120km/h
